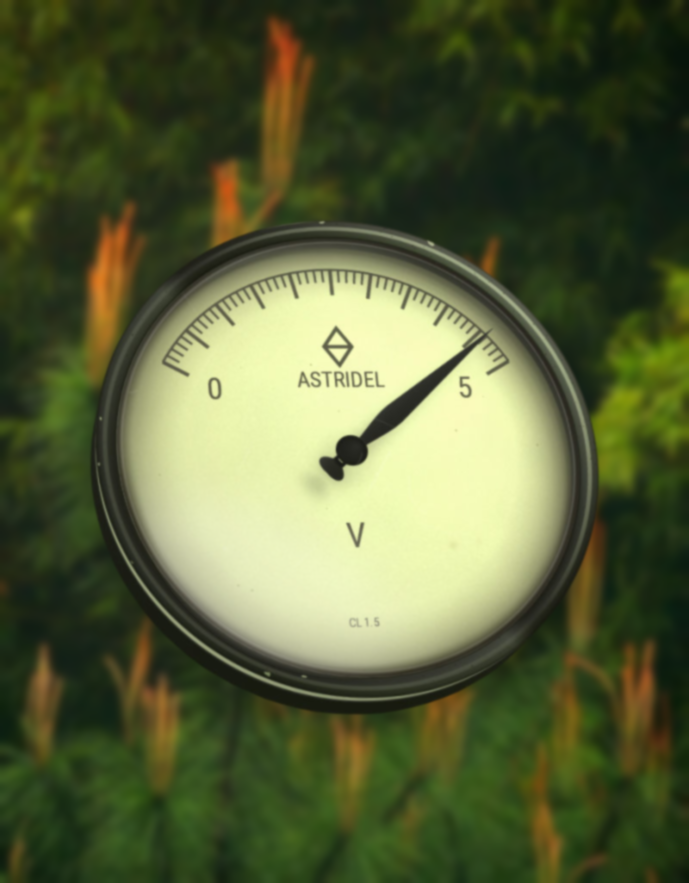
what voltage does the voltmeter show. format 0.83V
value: 4.6V
